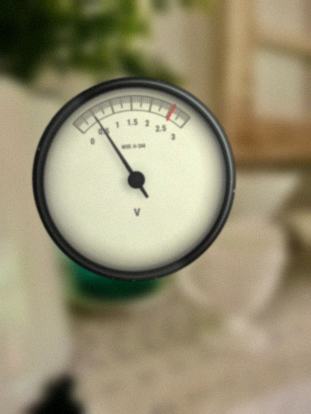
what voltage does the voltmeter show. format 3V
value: 0.5V
